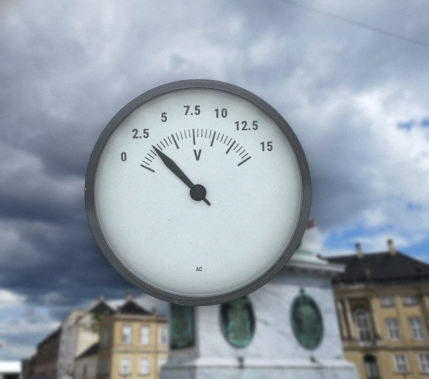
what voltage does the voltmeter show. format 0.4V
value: 2.5V
